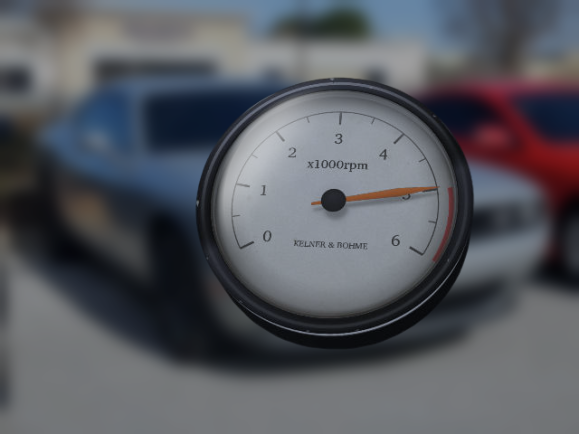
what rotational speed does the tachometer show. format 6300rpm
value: 5000rpm
